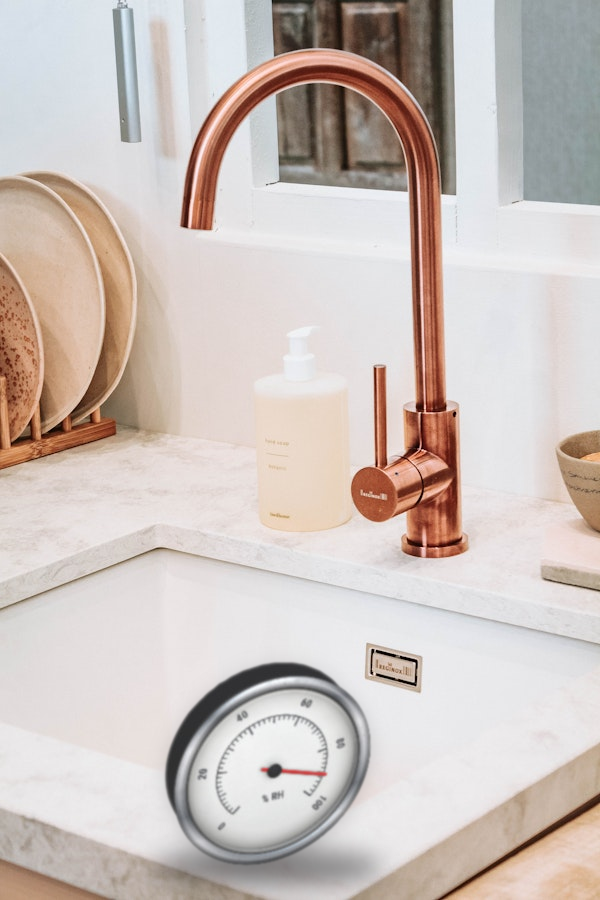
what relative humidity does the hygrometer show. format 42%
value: 90%
